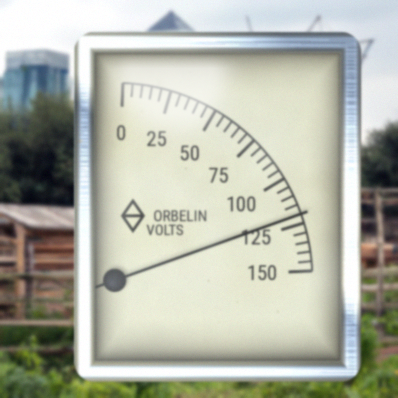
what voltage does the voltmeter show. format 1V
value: 120V
